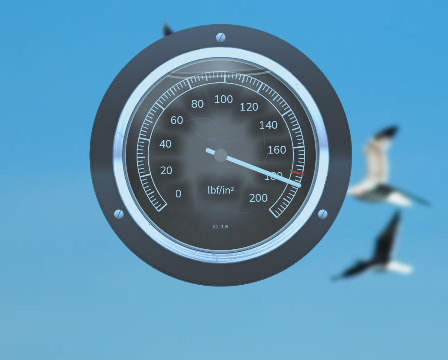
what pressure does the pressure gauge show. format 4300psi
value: 180psi
